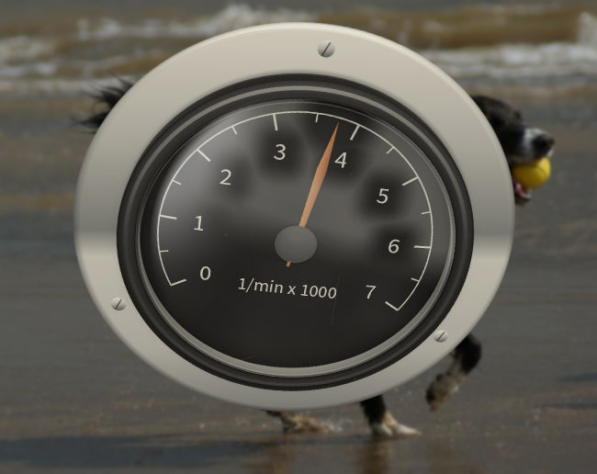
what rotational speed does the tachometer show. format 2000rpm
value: 3750rpm
